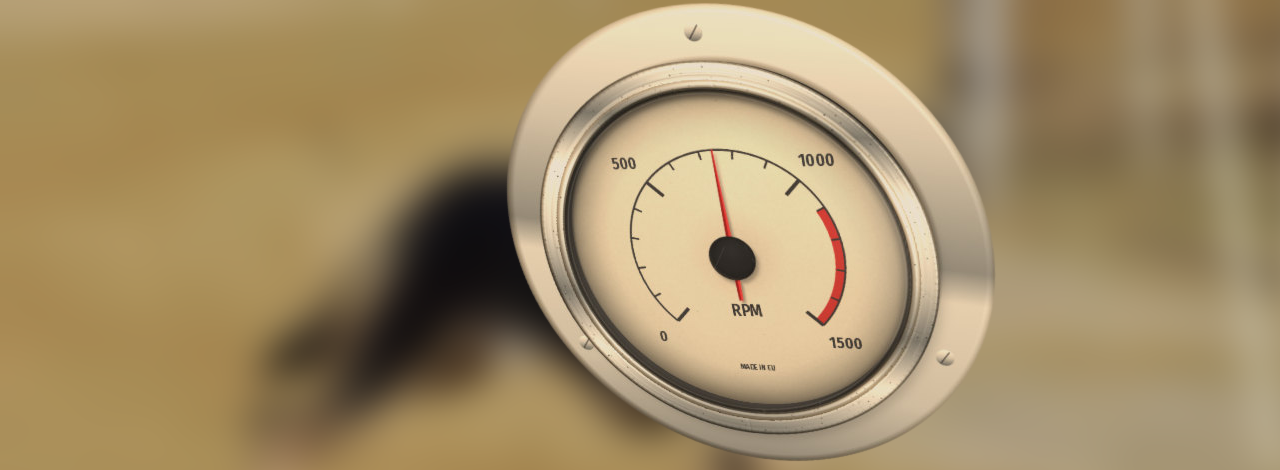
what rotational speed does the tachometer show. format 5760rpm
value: 750rpm
